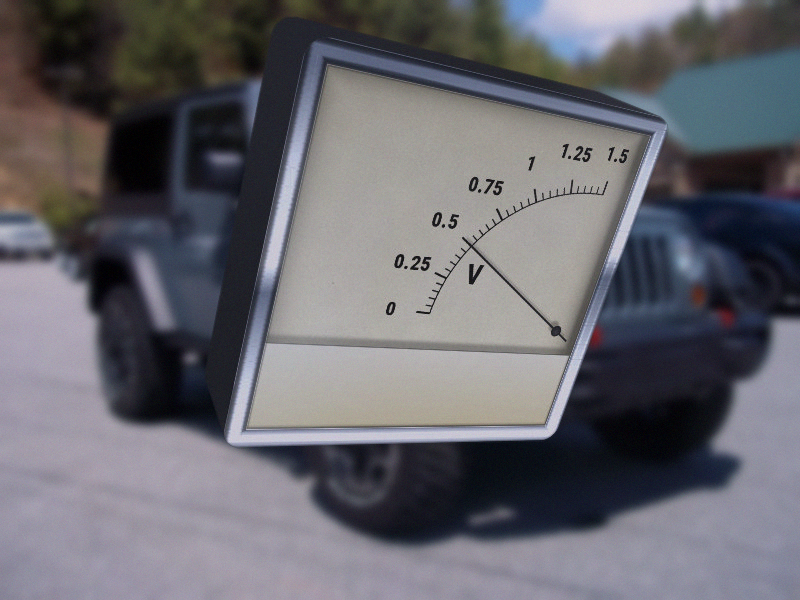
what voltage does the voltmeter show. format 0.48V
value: 0.5V
